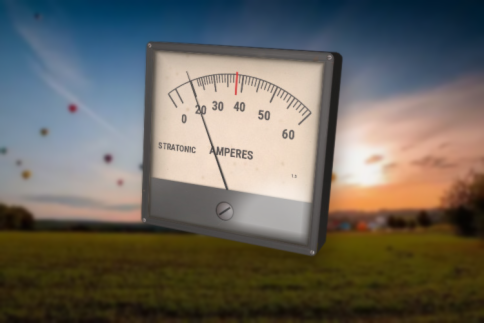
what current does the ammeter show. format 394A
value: 20A
